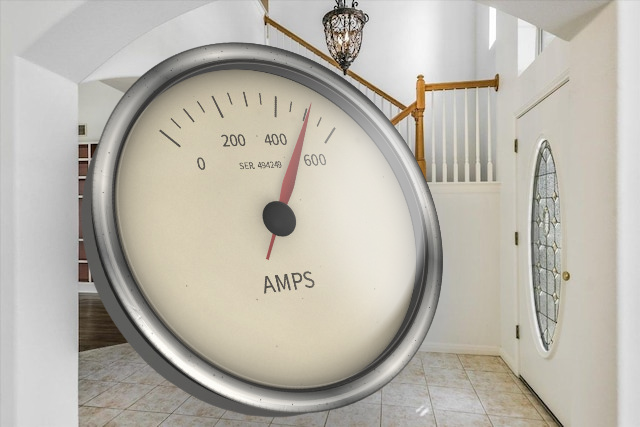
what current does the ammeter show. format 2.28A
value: 500A
